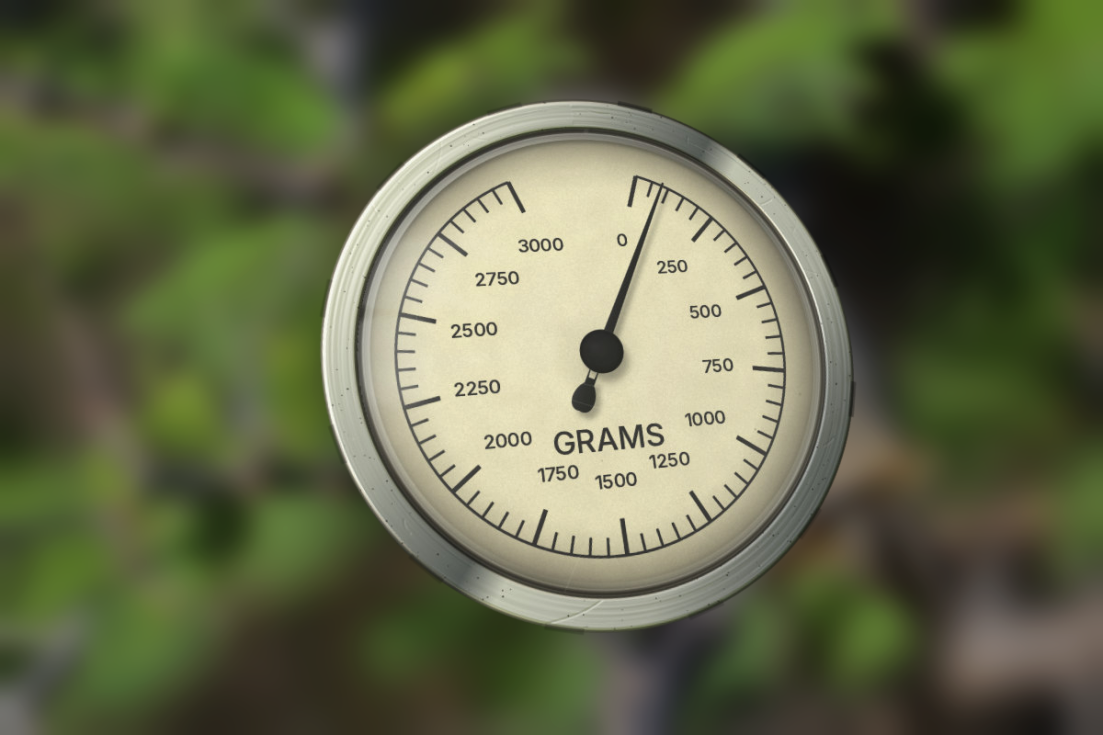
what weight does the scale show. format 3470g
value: 75g
